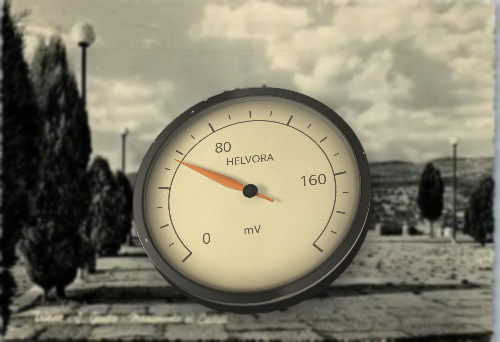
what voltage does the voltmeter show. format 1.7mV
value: 55mV
